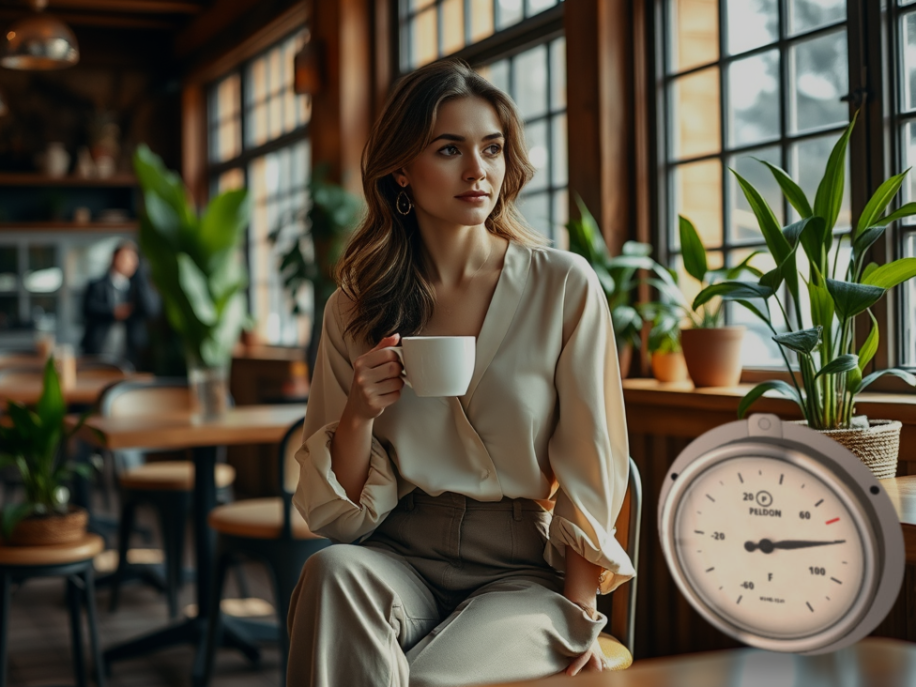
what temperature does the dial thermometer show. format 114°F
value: 80°F
